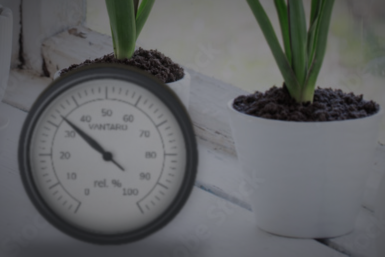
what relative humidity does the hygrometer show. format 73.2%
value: 34%
